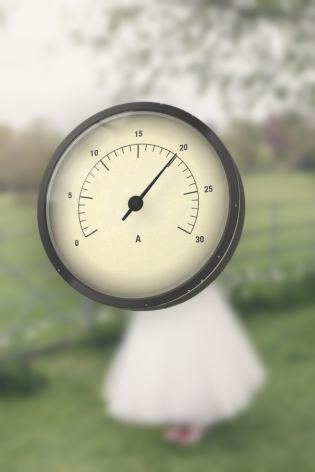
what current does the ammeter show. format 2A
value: 20A
